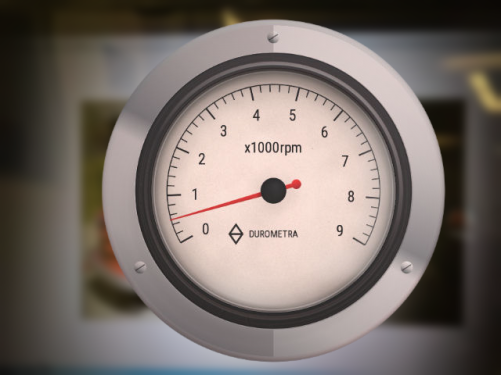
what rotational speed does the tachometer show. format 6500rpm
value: 500rpm
